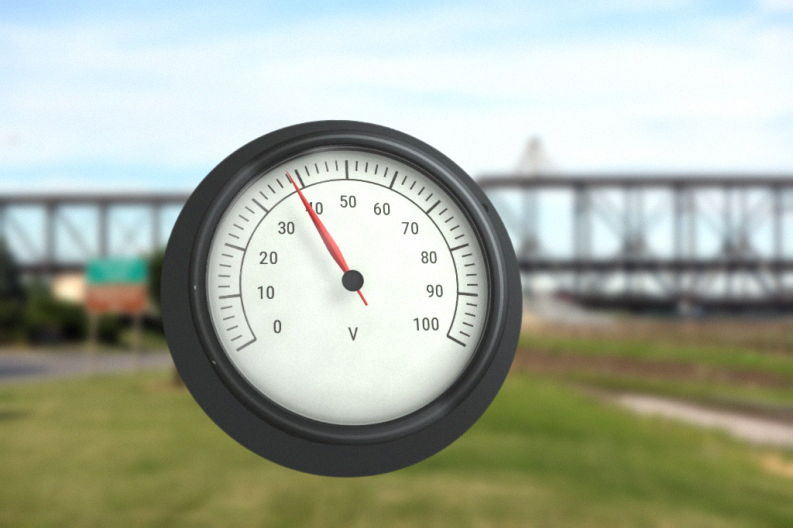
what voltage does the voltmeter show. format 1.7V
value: 38V
